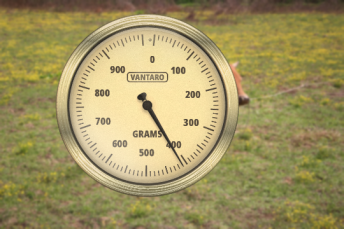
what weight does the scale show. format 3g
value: 410g
